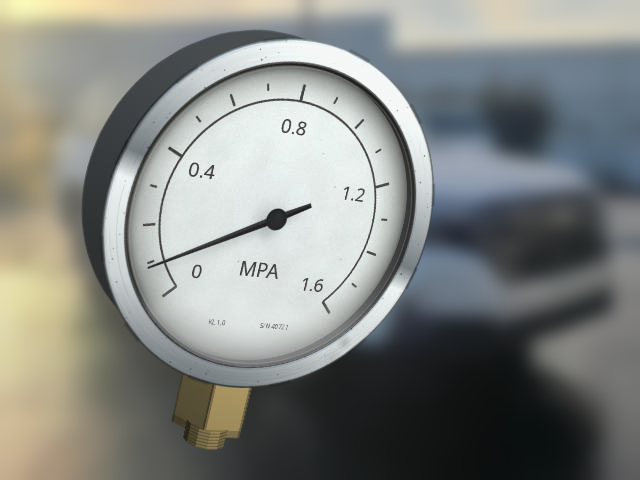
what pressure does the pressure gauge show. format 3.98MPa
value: 0.1MPa
